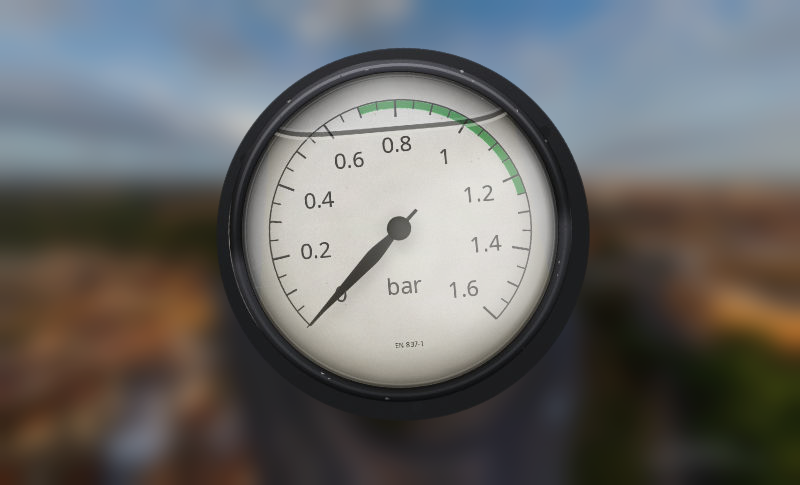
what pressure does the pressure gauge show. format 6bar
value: 0bar
